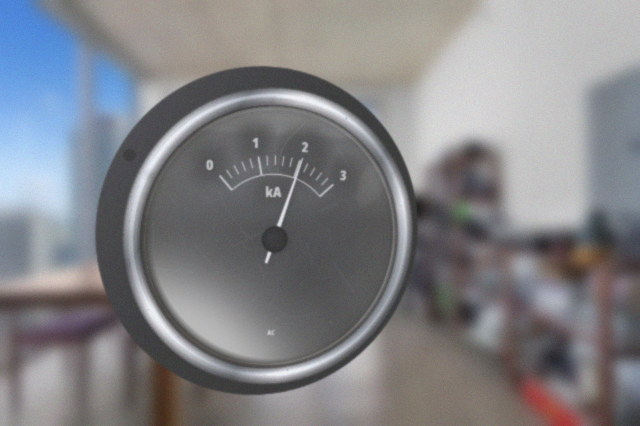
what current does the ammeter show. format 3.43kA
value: 2kA
